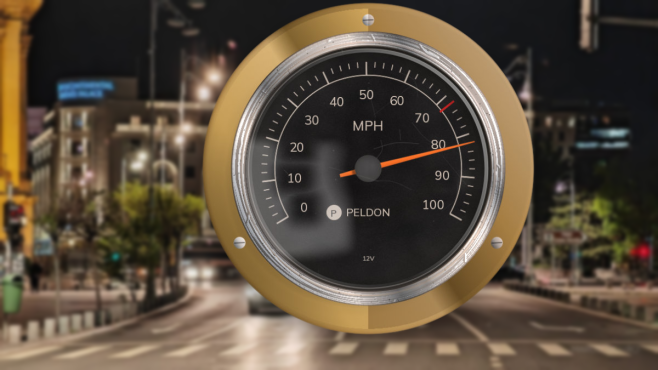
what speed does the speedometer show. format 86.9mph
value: 82mph
